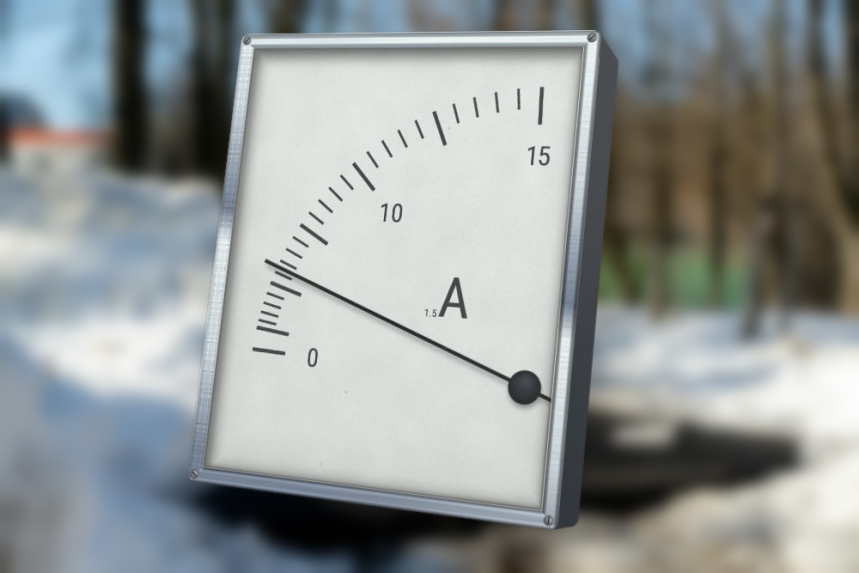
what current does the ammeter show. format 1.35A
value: 5.75A
